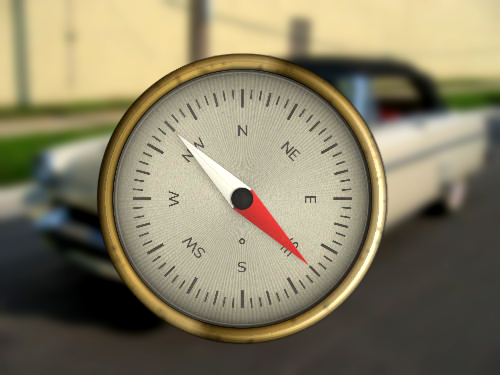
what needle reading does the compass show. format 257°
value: 135°
